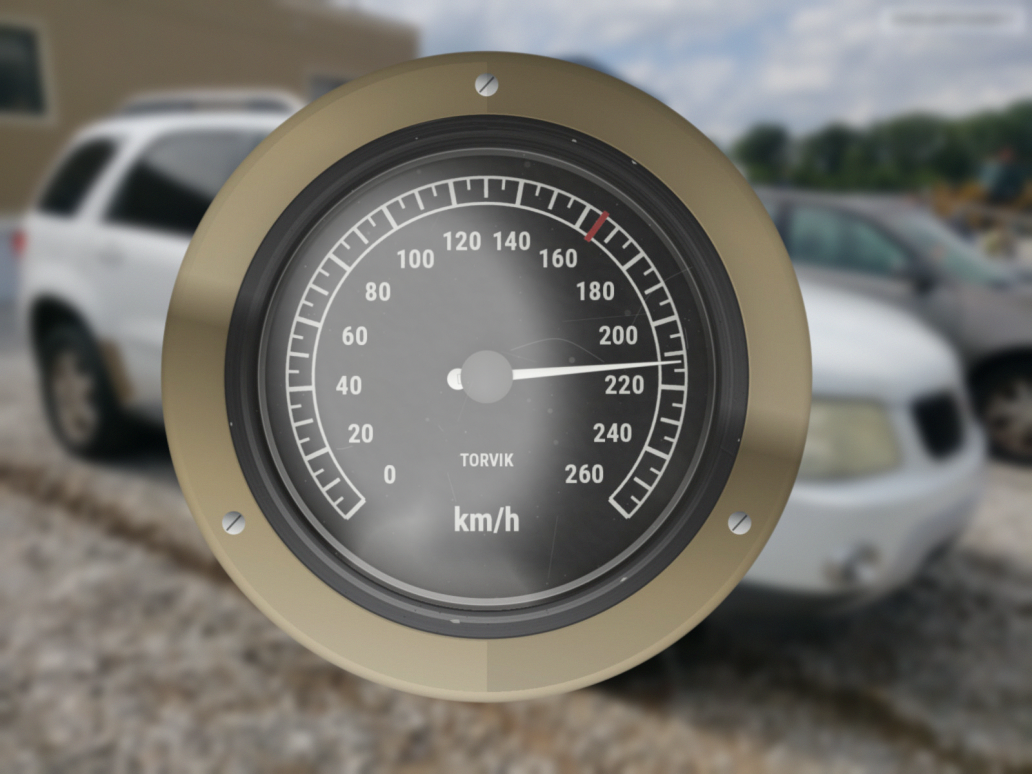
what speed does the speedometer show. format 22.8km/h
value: 212.5km/h
